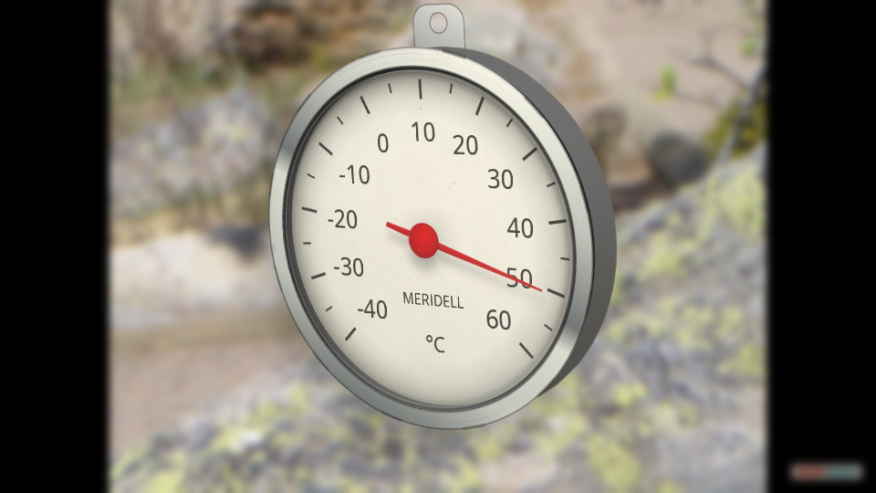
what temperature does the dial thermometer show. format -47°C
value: 50°C
